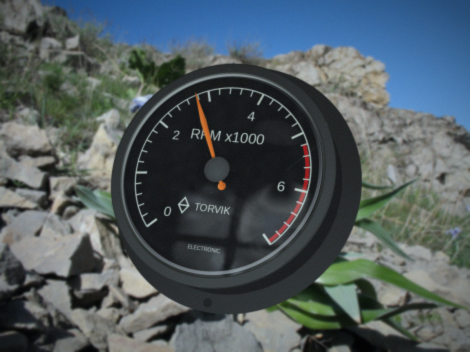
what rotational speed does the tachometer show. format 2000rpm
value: 2800rpm
